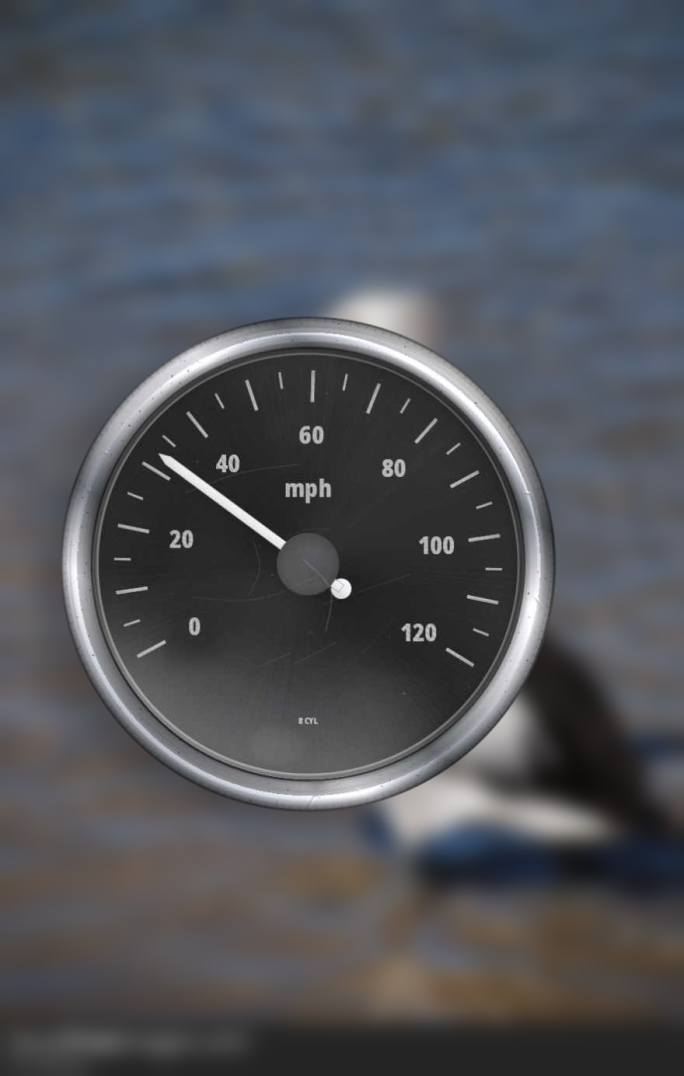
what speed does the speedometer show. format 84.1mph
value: 32.5mph
